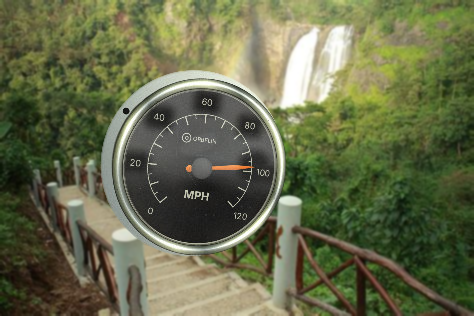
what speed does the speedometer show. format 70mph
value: 97.5mph
